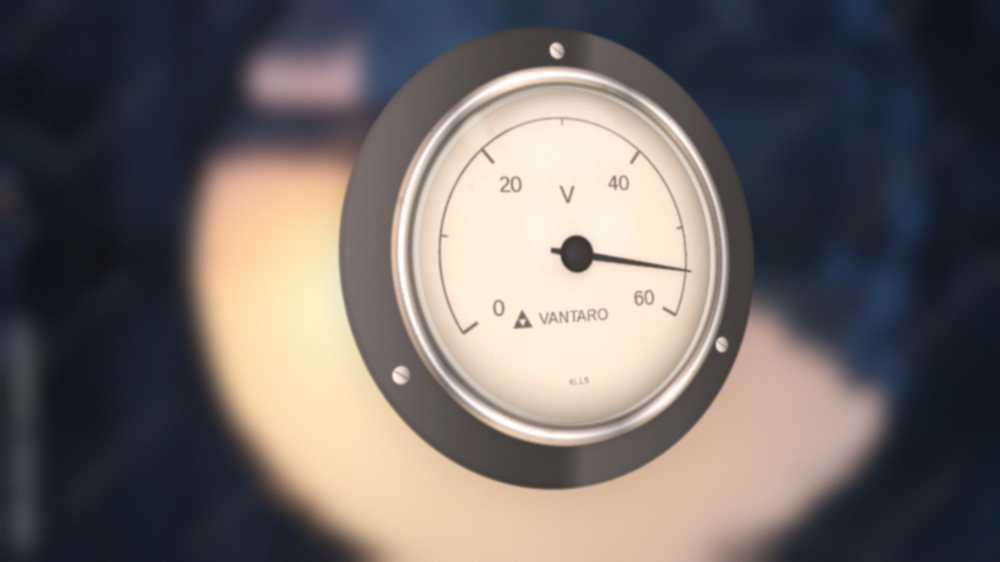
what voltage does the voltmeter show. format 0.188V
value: 55V
